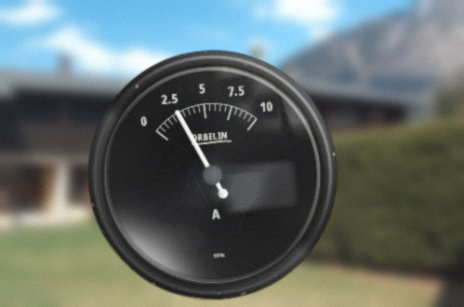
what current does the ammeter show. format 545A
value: 2.5A
